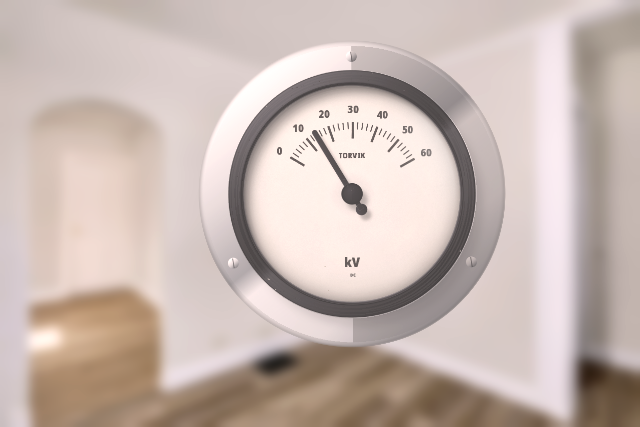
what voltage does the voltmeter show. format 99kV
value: 14kV
